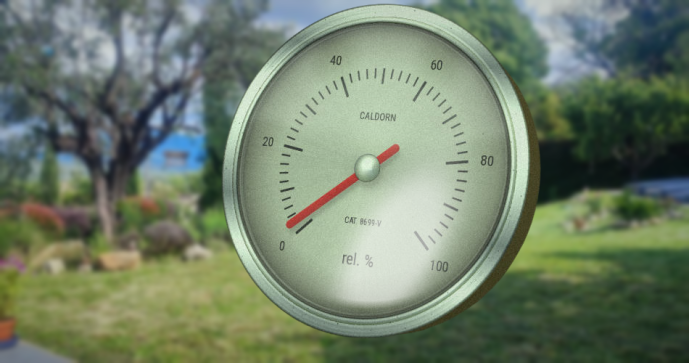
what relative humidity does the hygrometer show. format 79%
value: 2%
